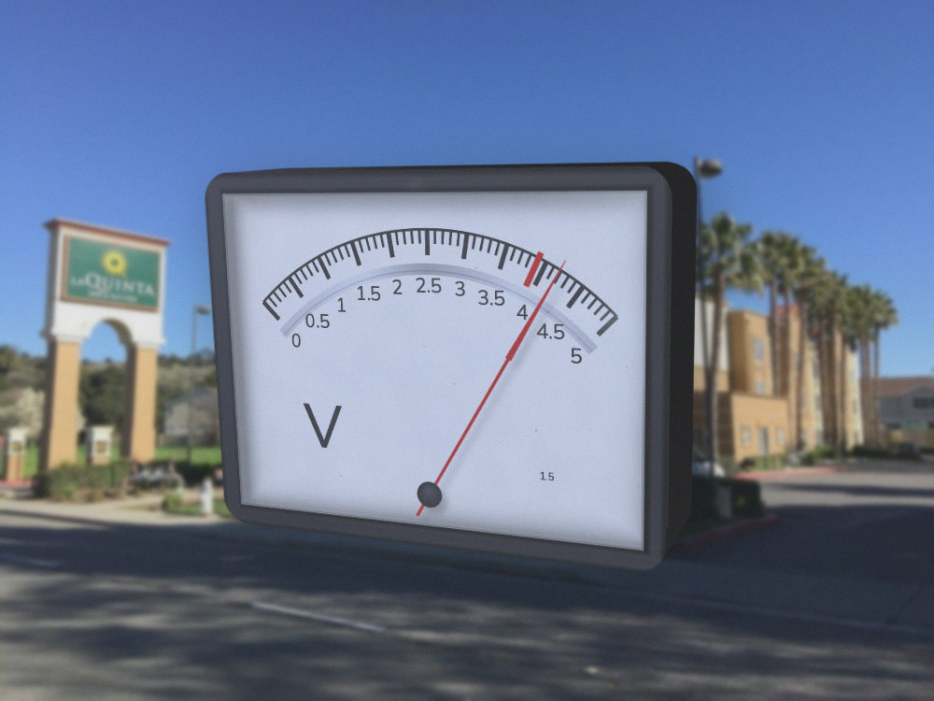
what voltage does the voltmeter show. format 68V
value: 4.2V
